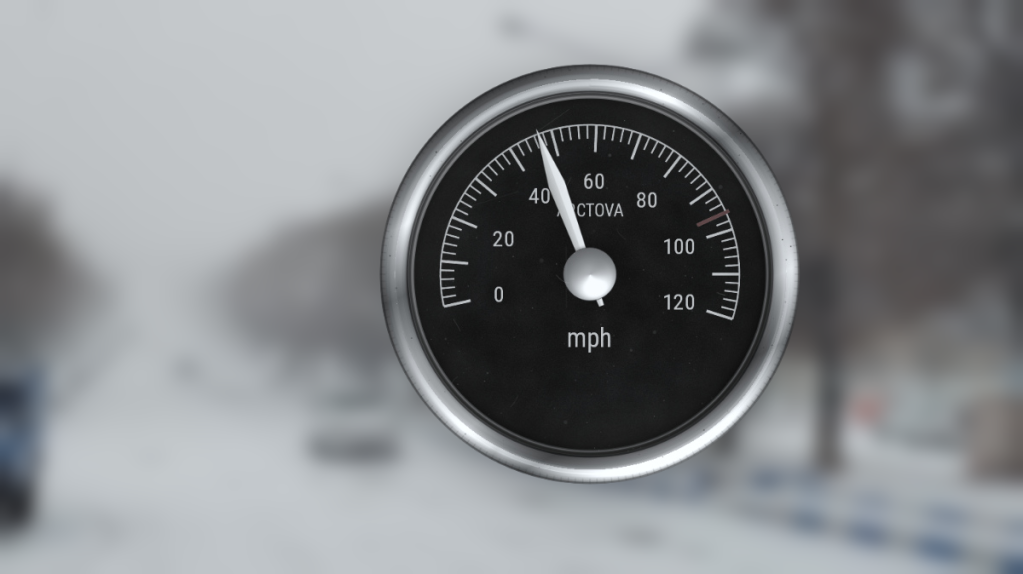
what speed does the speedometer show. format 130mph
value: 47mph
